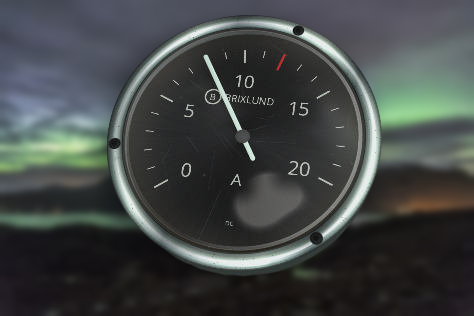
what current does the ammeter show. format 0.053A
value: 8A
